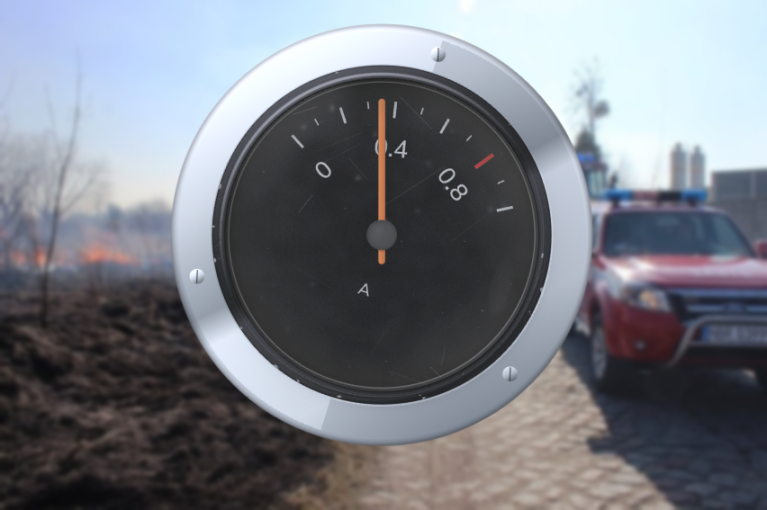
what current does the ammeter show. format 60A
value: 0.35A
